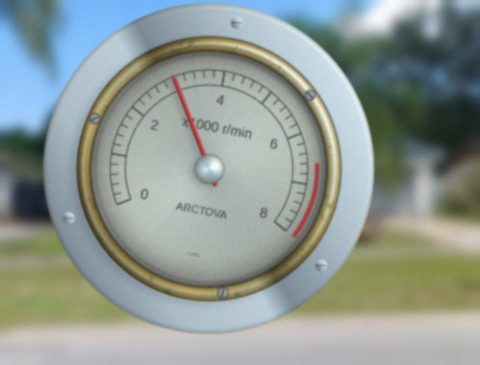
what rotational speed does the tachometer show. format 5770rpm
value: 3000rpm
